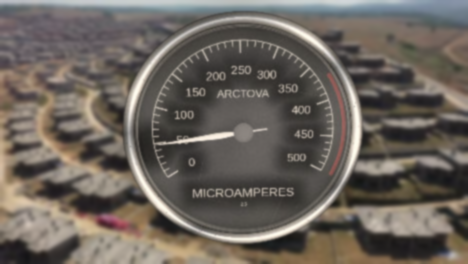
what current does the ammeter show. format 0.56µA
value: 50µA
